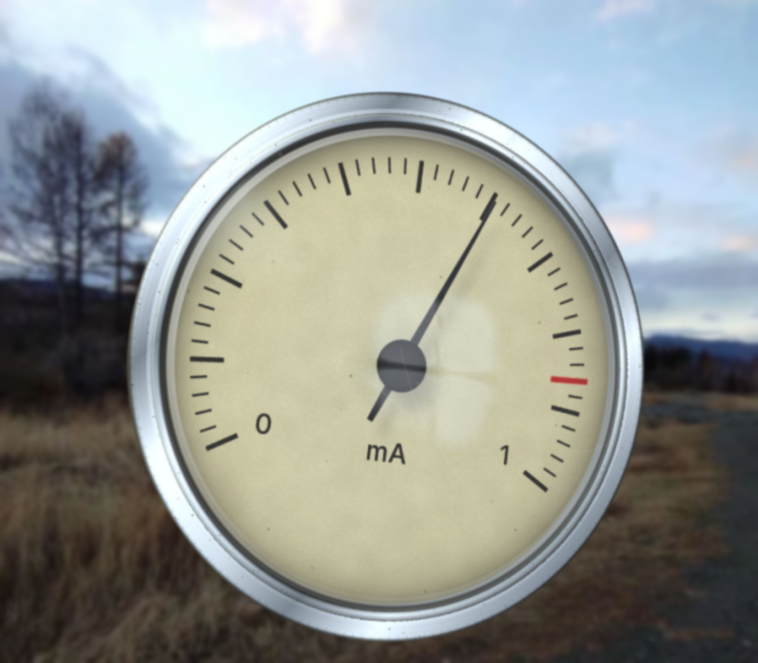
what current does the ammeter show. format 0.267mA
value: 0.6mA
